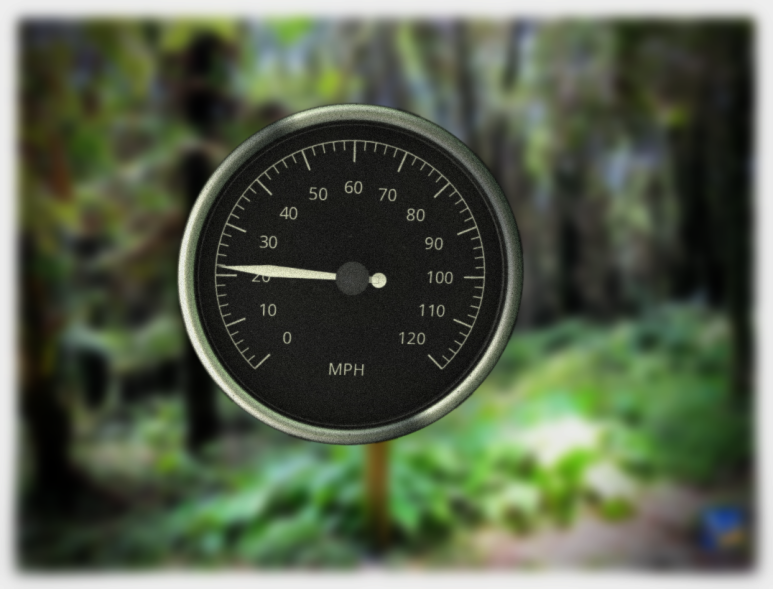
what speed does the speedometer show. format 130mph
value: 22mph
